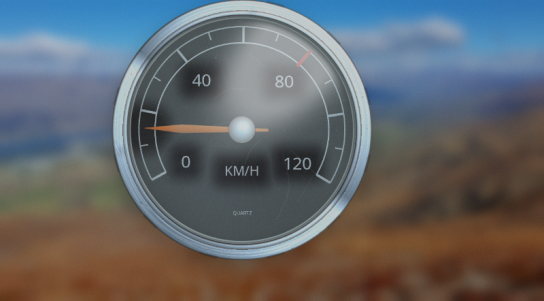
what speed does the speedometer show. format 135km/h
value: 15km/h
